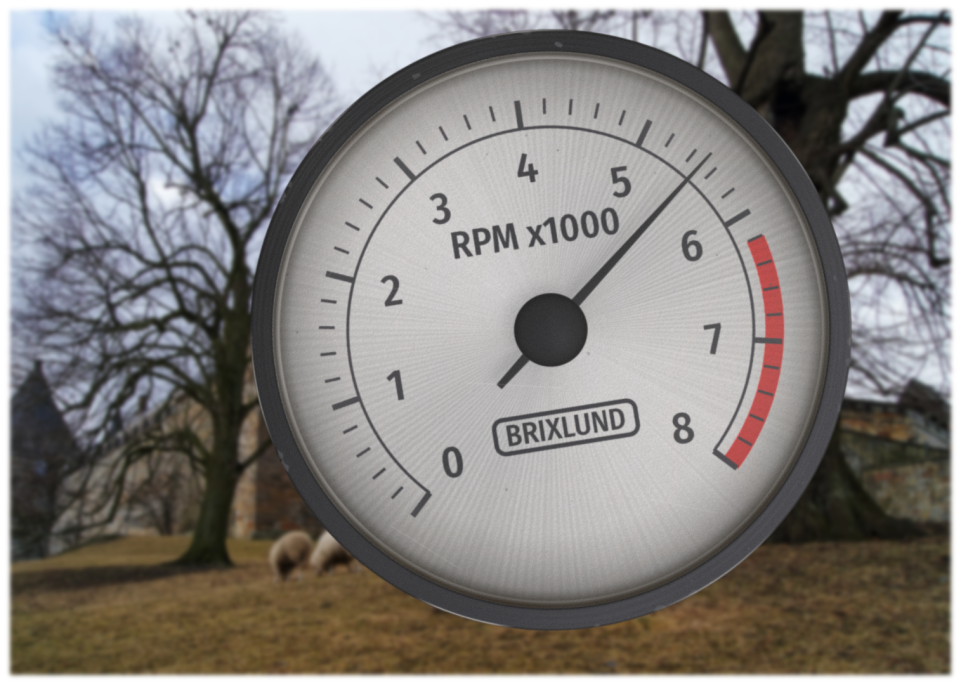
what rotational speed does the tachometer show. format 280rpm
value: 5500rpm
